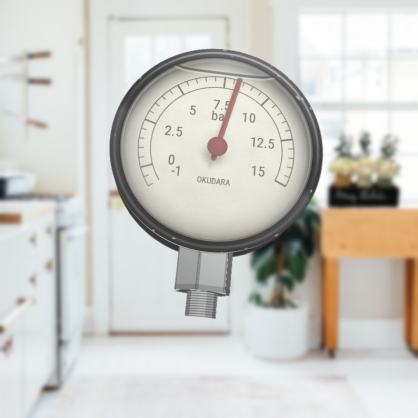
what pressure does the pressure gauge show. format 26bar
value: 8.25bar
